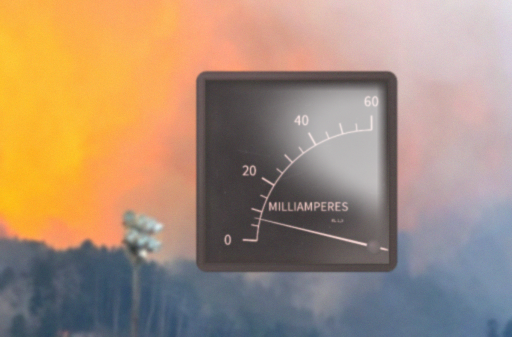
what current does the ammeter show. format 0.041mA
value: 7.5mA
